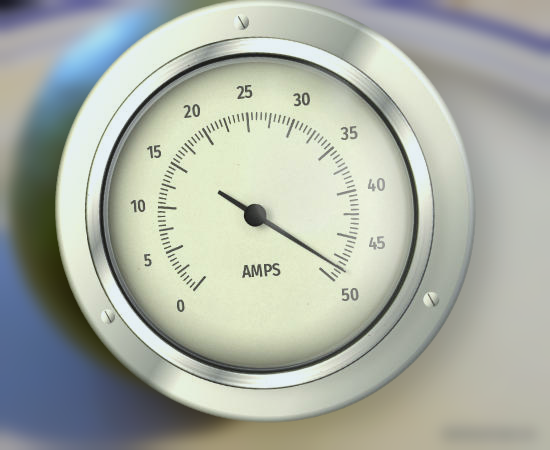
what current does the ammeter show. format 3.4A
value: 48.5A
